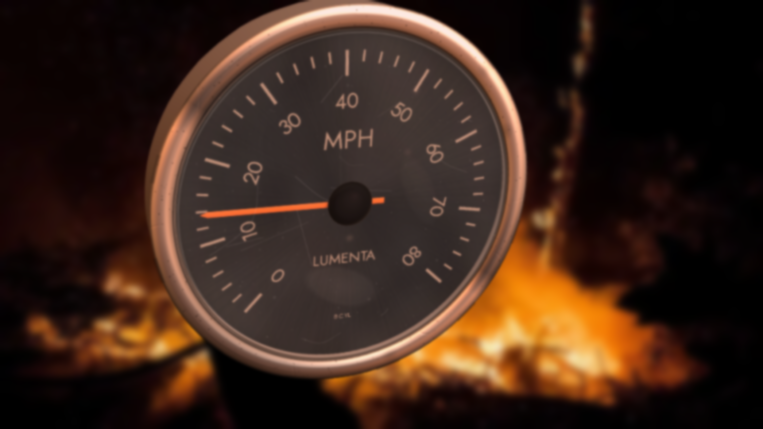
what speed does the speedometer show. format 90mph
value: 14mph
